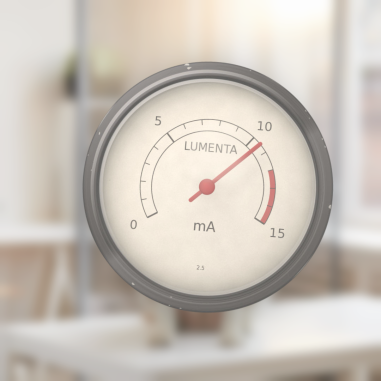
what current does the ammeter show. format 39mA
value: 10.5mA
